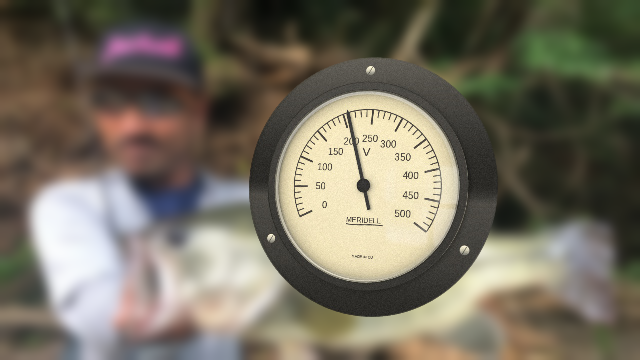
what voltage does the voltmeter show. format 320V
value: 210V
